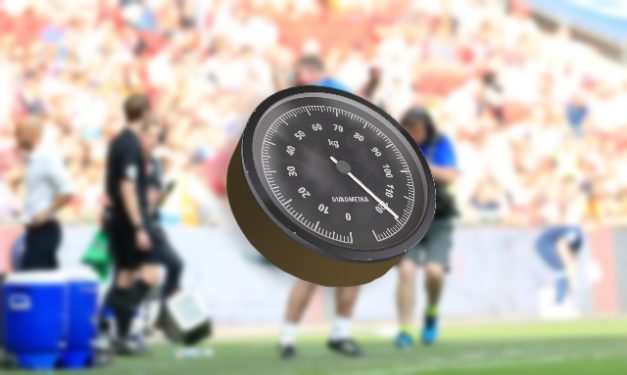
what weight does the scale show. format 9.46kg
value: 120kg
